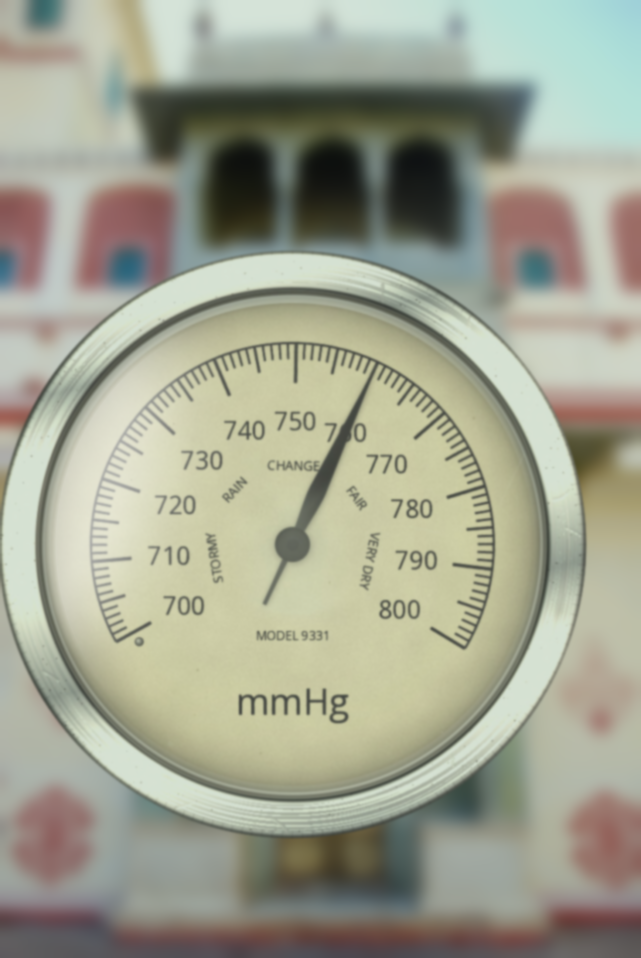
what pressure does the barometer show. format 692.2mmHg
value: 760mmHg
